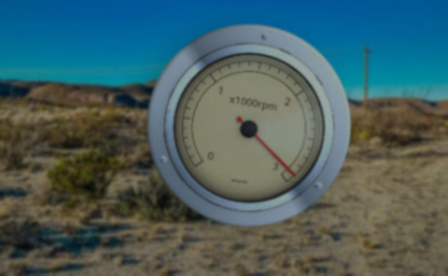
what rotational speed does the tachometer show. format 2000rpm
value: 2900rpm
